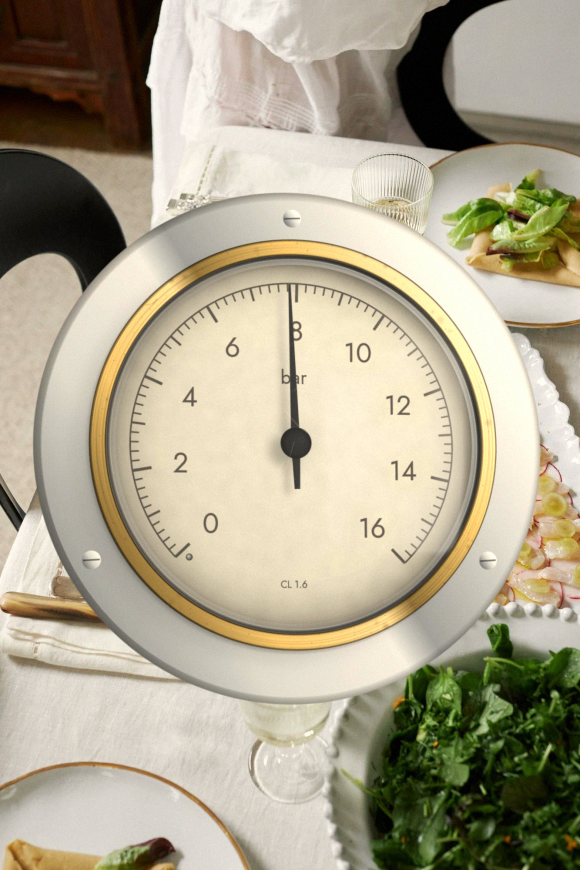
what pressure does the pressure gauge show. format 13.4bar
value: 7.8bar
